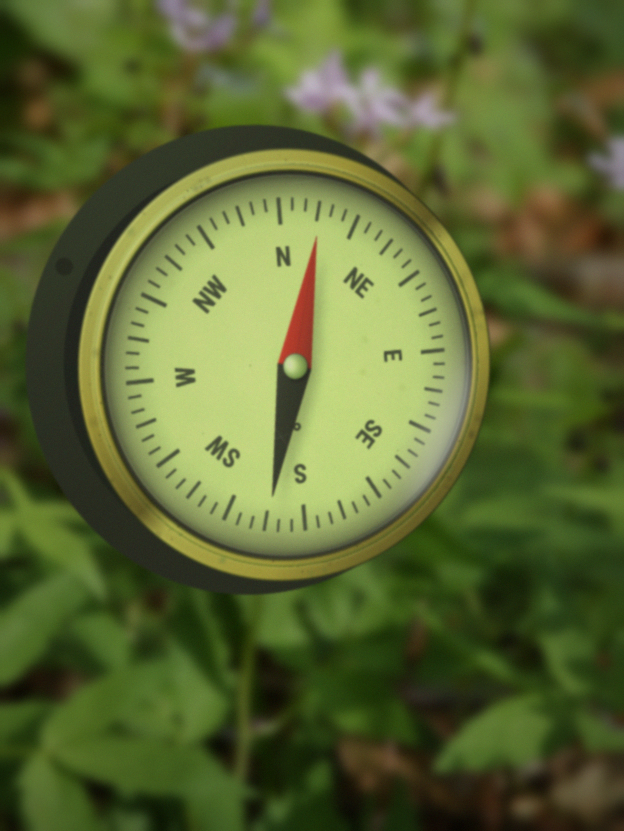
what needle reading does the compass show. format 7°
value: 15°
